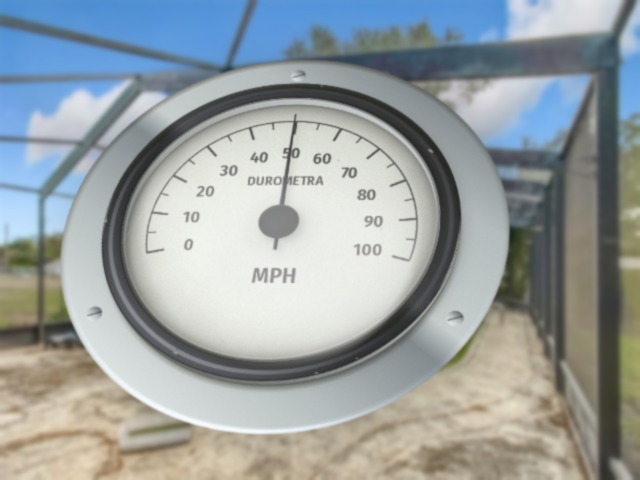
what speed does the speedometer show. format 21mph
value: 50mph
